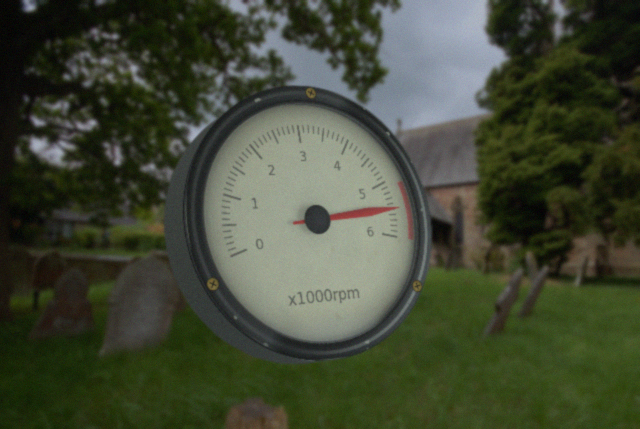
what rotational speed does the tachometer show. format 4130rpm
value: 5500rpm
